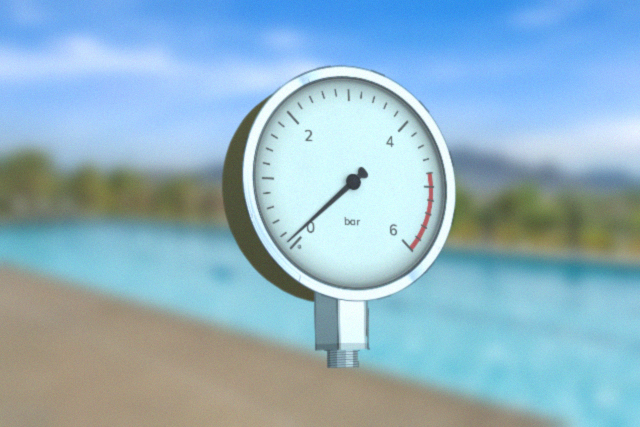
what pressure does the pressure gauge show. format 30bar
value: 0.1bar
